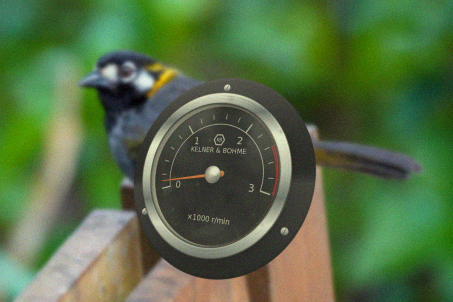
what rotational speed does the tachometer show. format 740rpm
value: 100rpm
